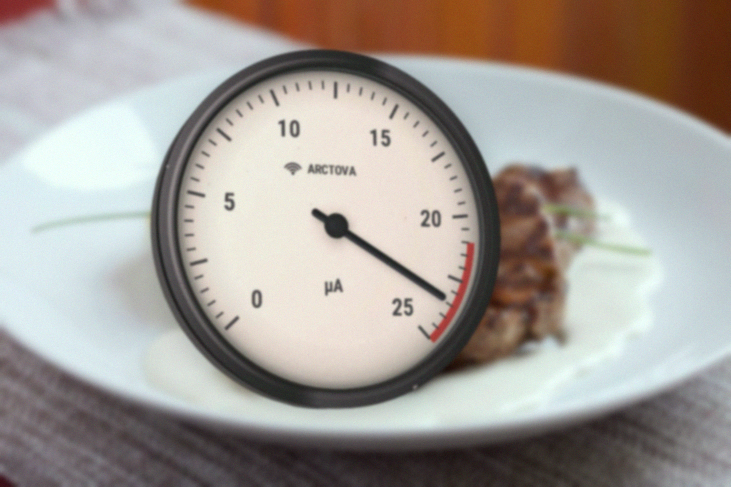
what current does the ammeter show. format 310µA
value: 23.5µA
